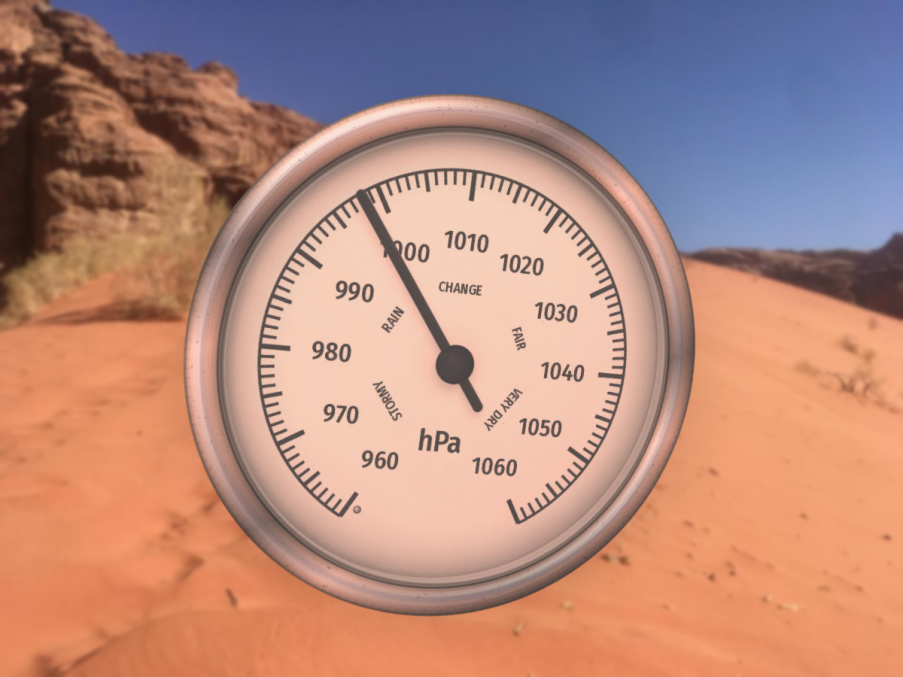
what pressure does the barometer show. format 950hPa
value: 998hPa
